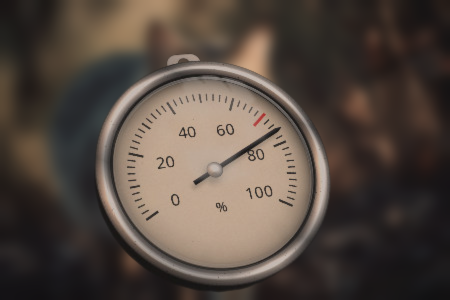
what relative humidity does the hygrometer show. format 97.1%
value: 76%
